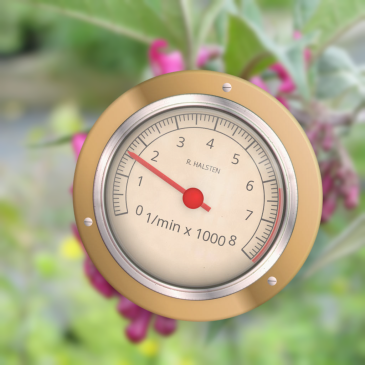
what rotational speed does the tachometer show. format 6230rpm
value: 1600rpm
